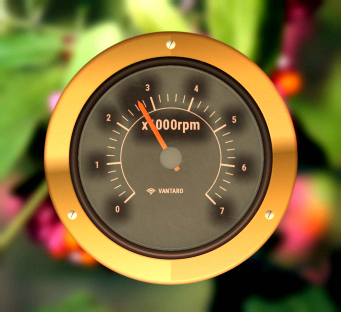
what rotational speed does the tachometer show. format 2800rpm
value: 2700rpm
